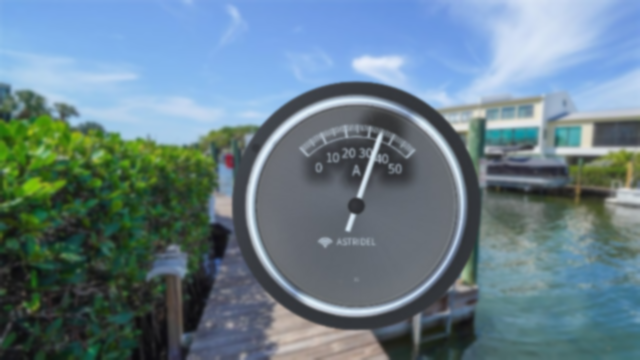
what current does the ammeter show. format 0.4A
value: 35A
